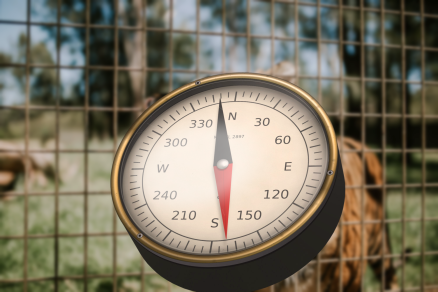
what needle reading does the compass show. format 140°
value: 170°
